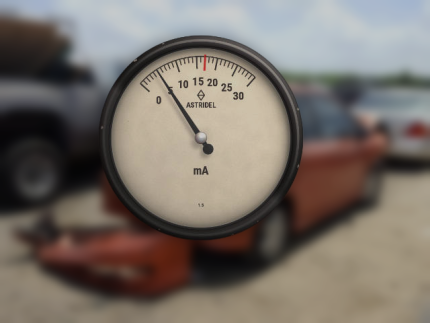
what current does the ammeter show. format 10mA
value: 5mA
